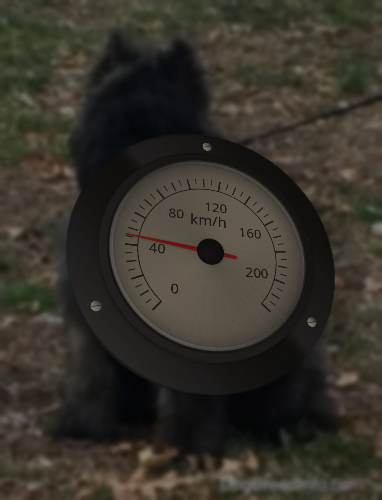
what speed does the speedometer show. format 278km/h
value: 45km/h
